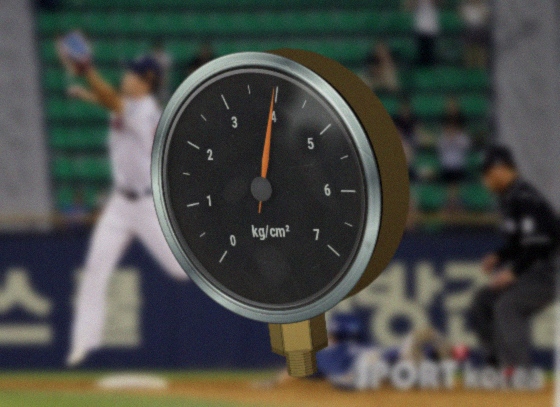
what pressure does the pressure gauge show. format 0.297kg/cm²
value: 4kg/cm²
